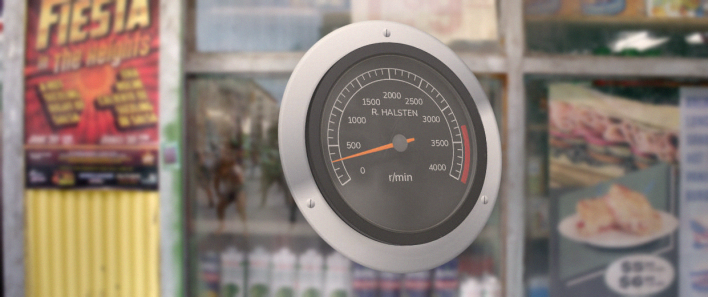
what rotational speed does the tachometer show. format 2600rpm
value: 300rpm
